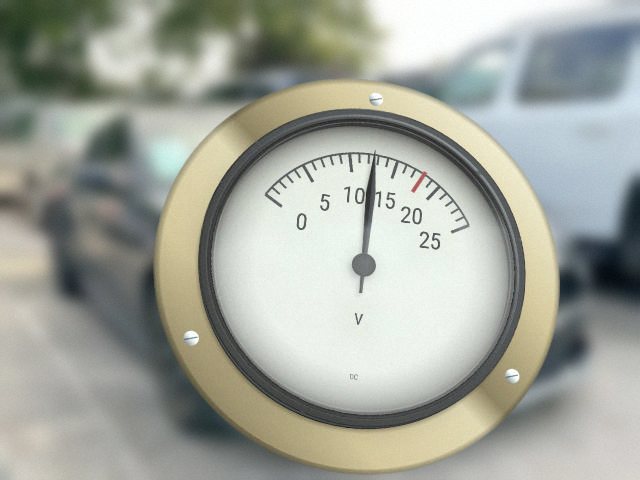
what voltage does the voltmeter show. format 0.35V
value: 12.5V
